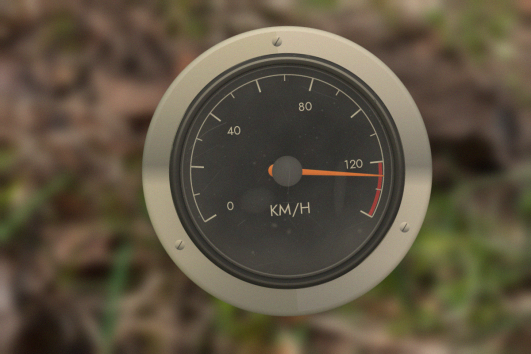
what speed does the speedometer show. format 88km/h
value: 125km/h
